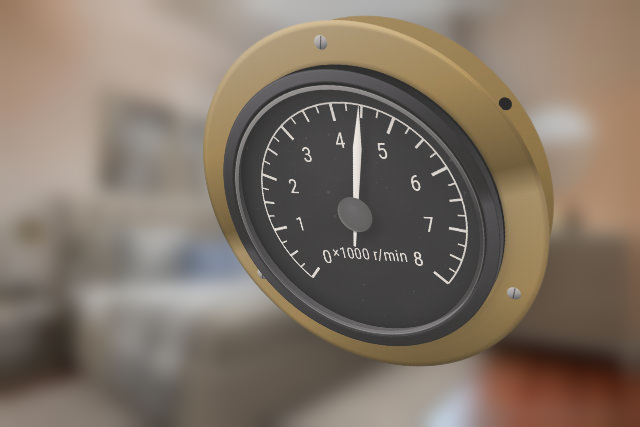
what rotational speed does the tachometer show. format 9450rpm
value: 4500rpm
